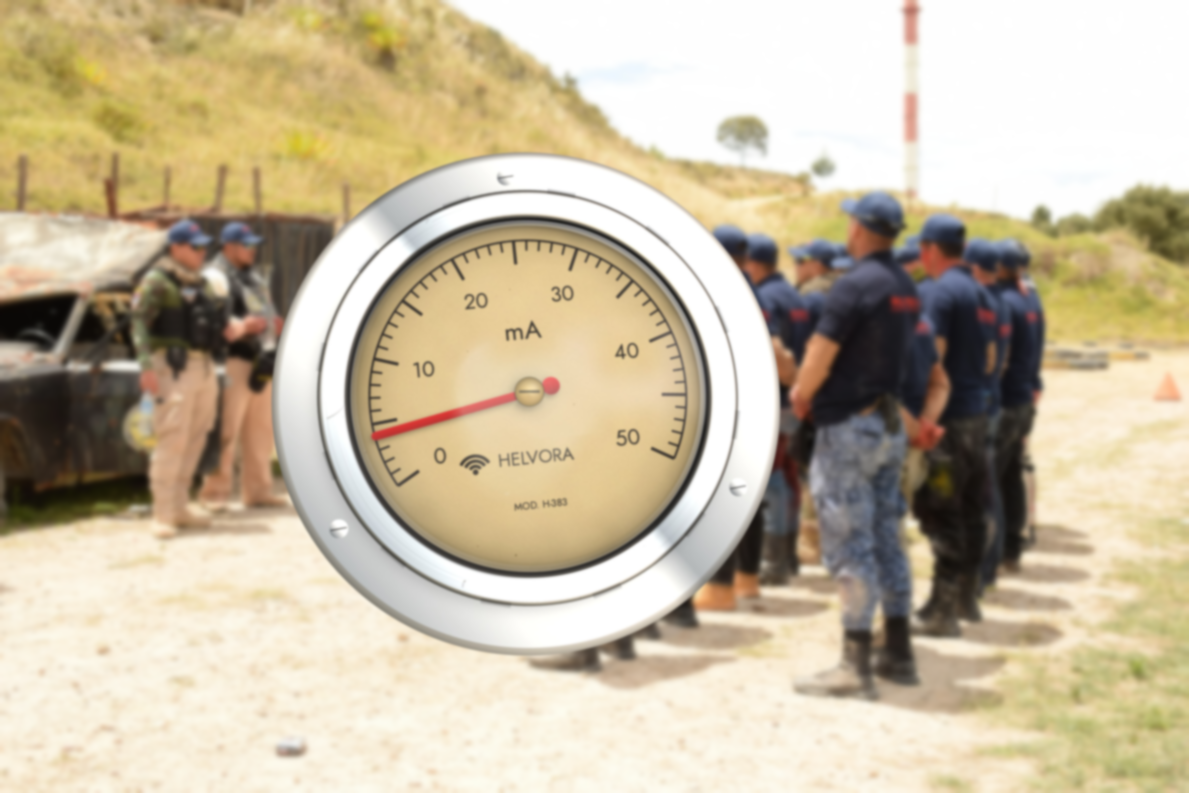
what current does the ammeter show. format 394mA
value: 4mA
